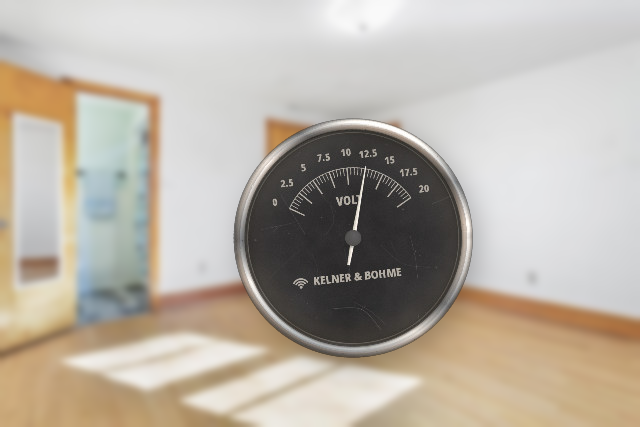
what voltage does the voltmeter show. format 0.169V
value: 12.5V
